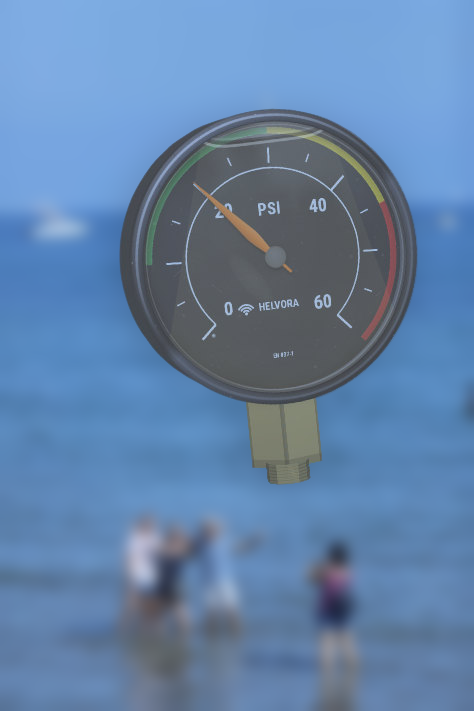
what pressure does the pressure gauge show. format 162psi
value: 20psi
